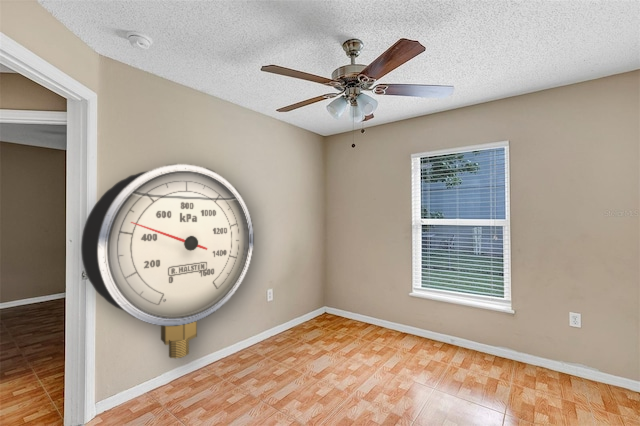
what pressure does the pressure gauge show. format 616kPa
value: 450kPa
